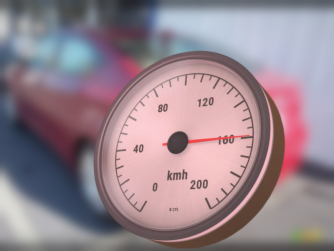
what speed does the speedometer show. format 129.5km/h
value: 160km/h
